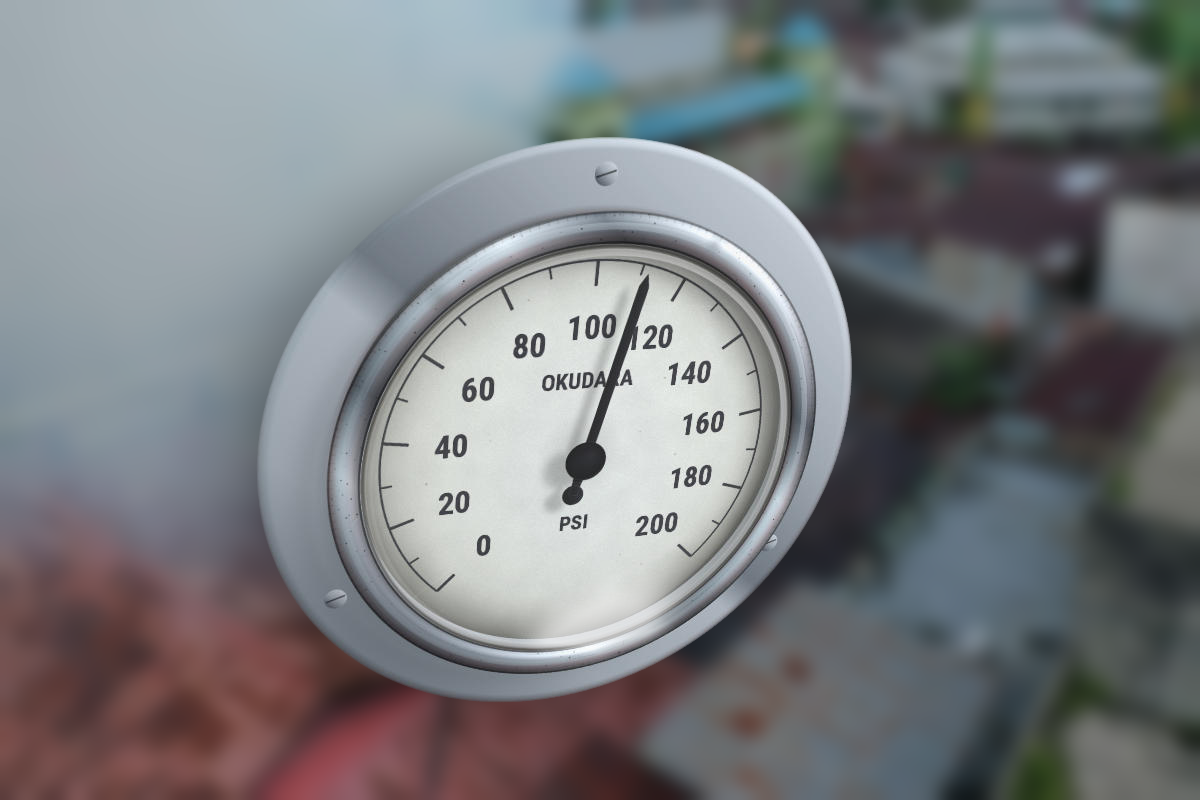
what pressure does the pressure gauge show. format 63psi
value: 110psi
